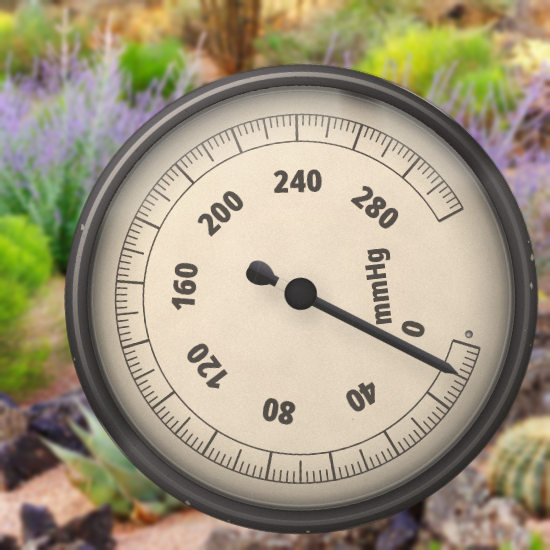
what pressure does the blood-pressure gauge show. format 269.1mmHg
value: 10mmHg
